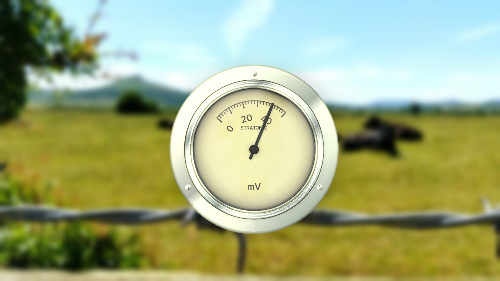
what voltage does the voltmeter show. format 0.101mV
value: 40mV
